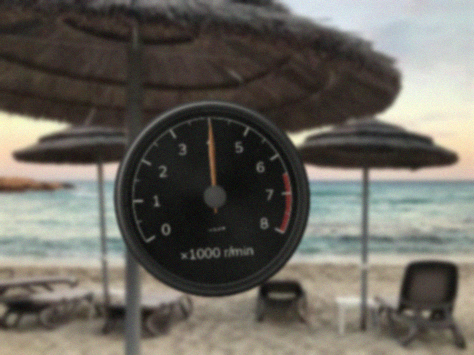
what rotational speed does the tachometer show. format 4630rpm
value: 4000rpm
